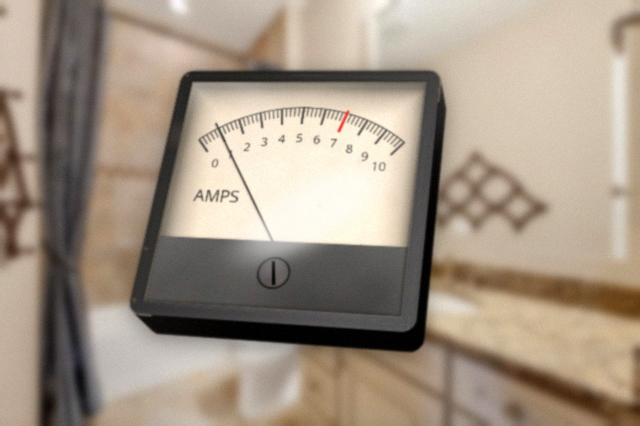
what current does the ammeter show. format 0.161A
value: 1A
